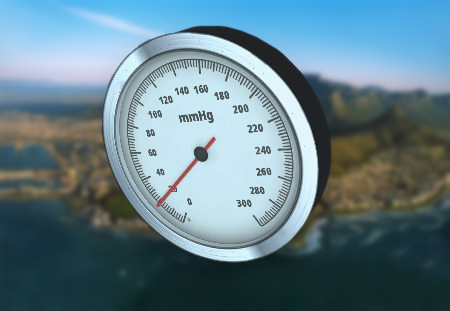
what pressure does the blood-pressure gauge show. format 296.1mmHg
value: 20mmHg
